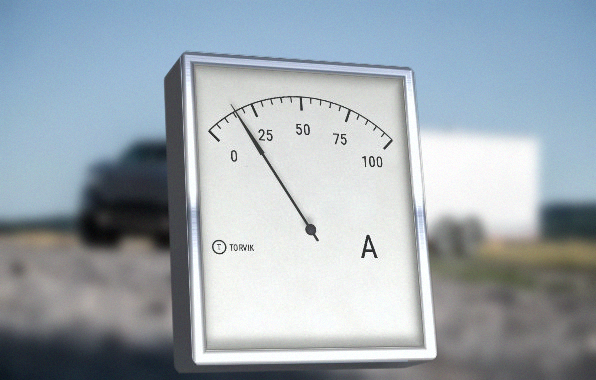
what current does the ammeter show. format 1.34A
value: 15A
